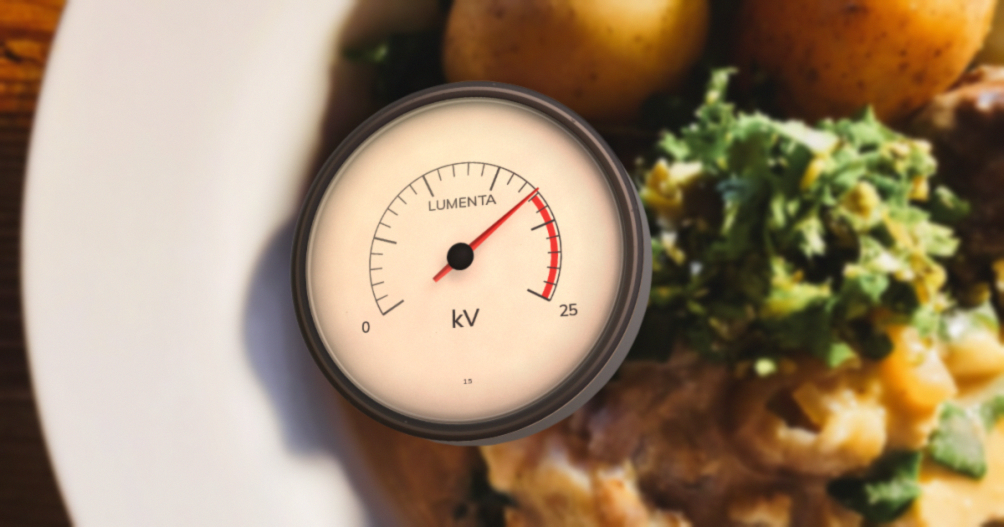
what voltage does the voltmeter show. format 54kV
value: 18kV
